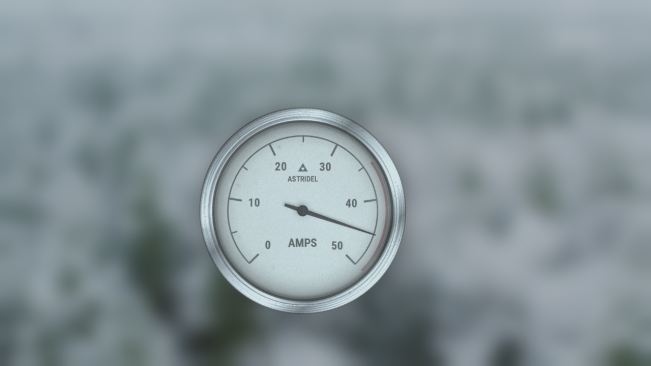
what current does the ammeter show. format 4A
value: 45A
